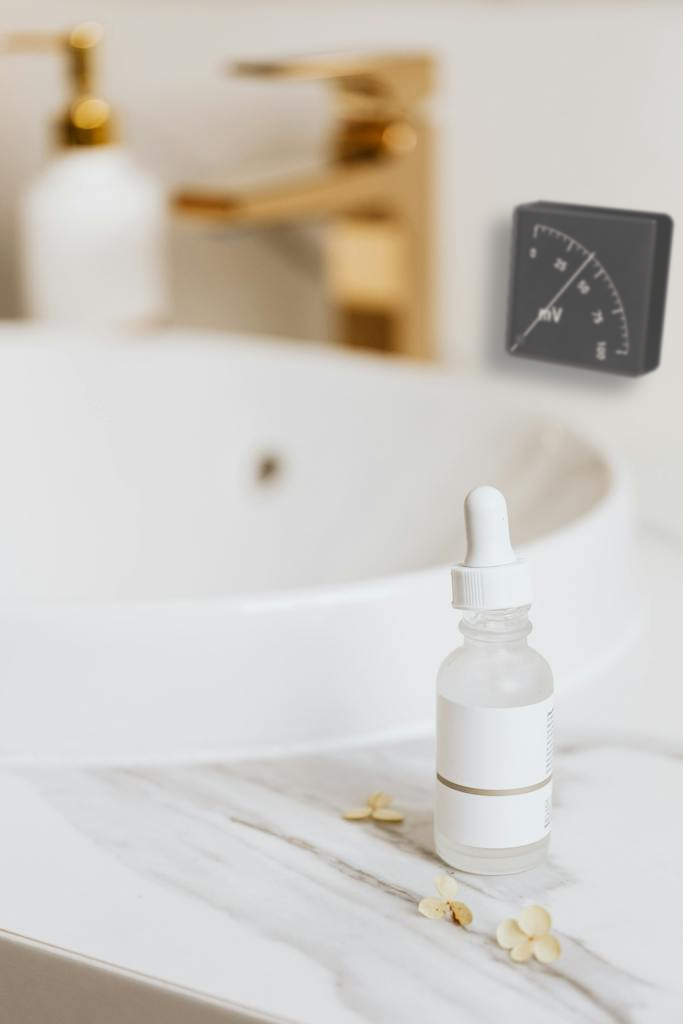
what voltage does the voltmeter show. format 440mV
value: 40mV
